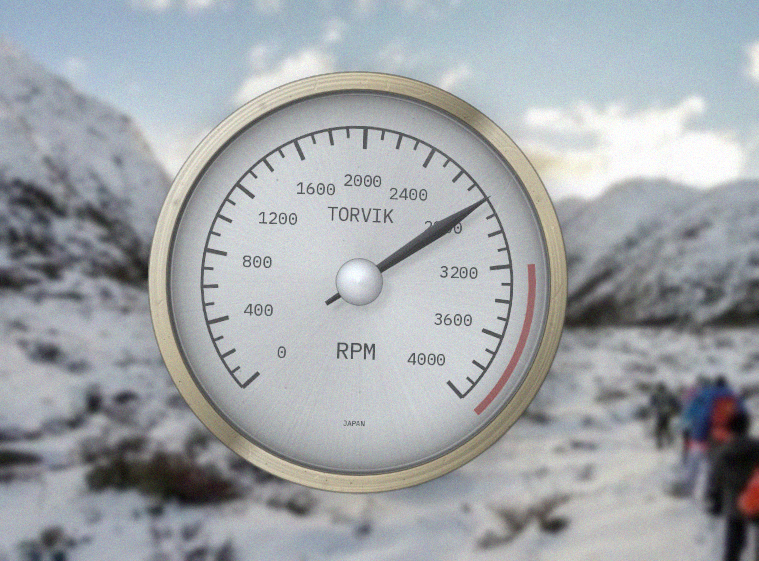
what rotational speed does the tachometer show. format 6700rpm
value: 2800rpm
